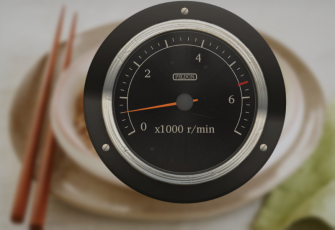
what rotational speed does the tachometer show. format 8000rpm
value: 600rpm
